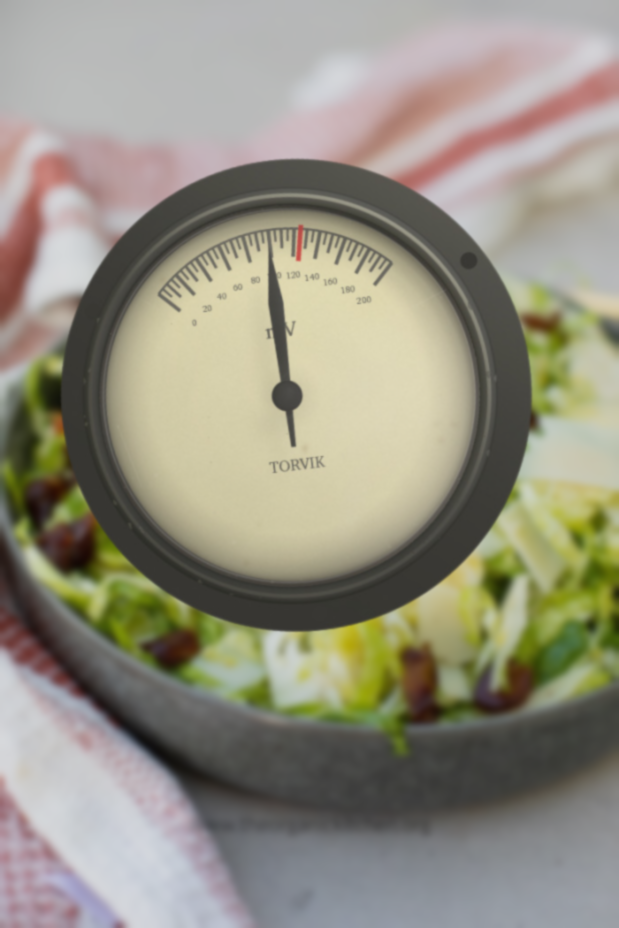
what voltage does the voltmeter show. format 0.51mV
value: 100mV
